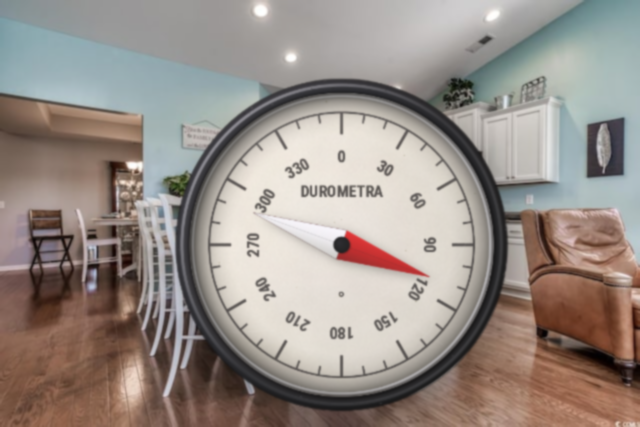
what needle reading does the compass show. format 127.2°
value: 110°
